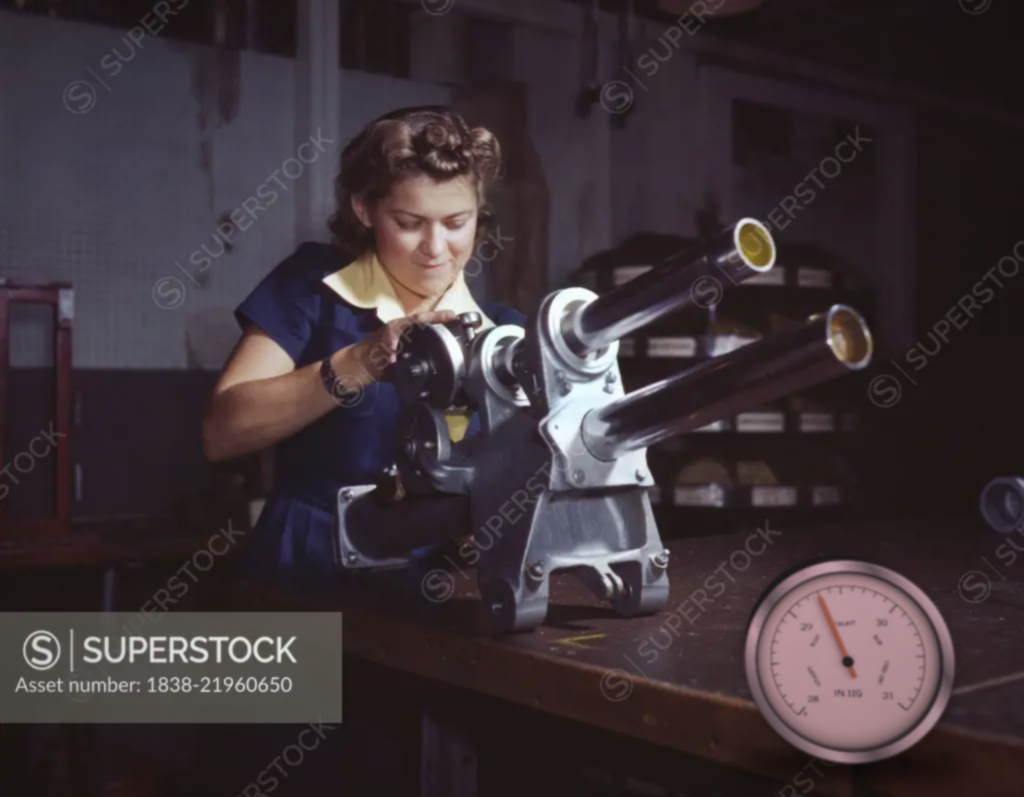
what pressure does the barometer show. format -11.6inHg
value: 29.3inHg
